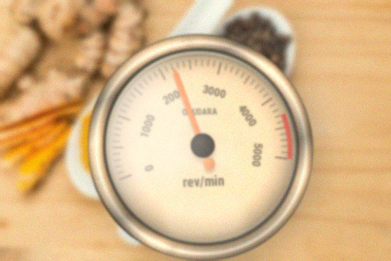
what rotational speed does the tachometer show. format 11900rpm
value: 2200rpm
